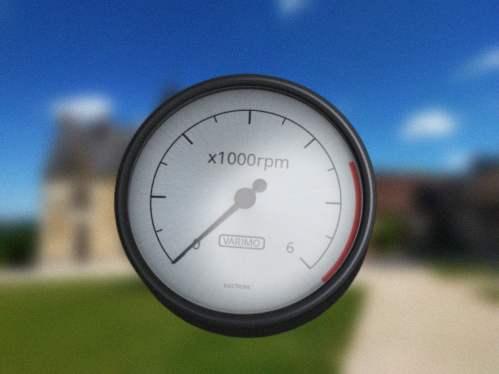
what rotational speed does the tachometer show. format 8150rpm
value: 0rpm
